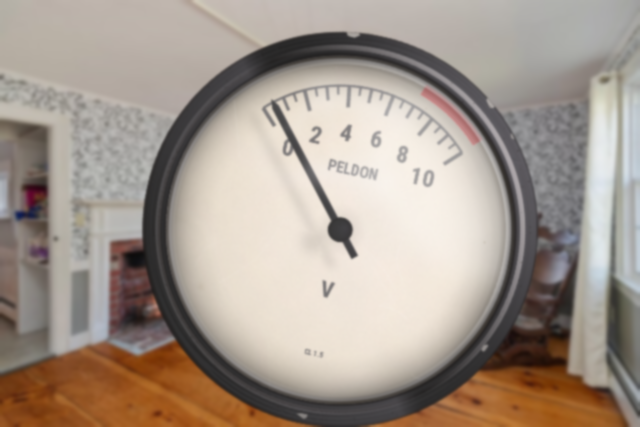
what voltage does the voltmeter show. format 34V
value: 0.5V
